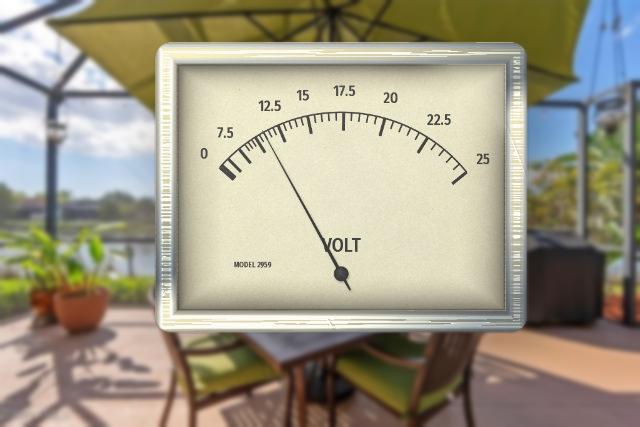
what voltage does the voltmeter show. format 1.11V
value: 11V
